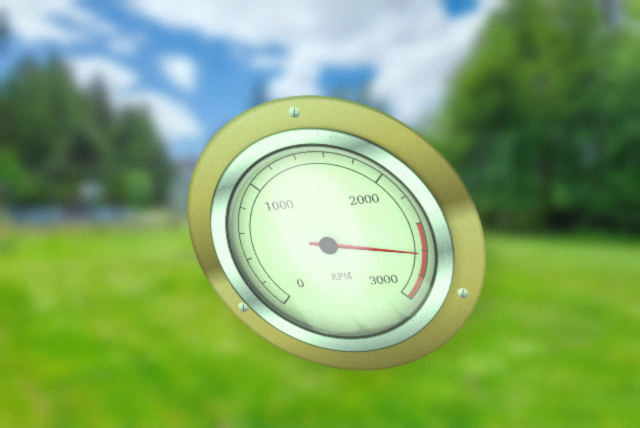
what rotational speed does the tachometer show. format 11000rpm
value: 2600rpm
